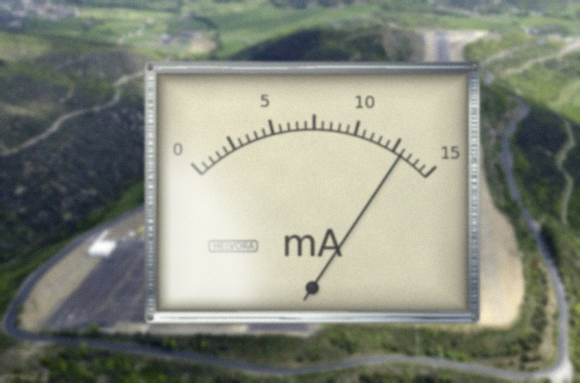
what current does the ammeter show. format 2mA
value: 13mA
